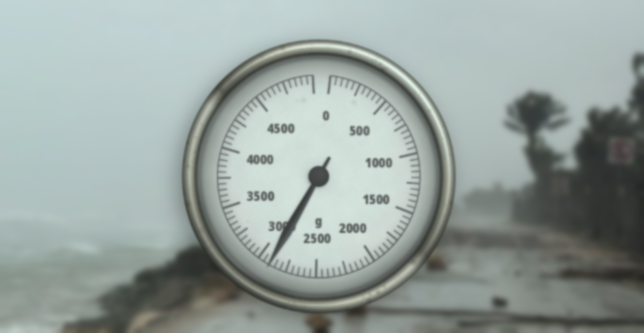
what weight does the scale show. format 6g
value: 2900g
